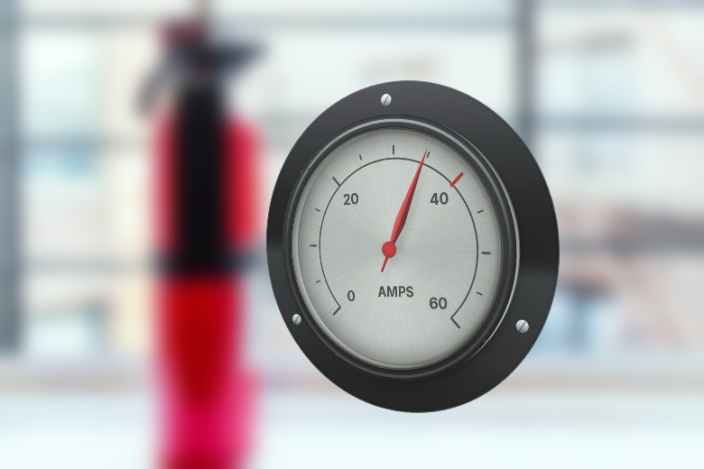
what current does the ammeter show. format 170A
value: 35A
